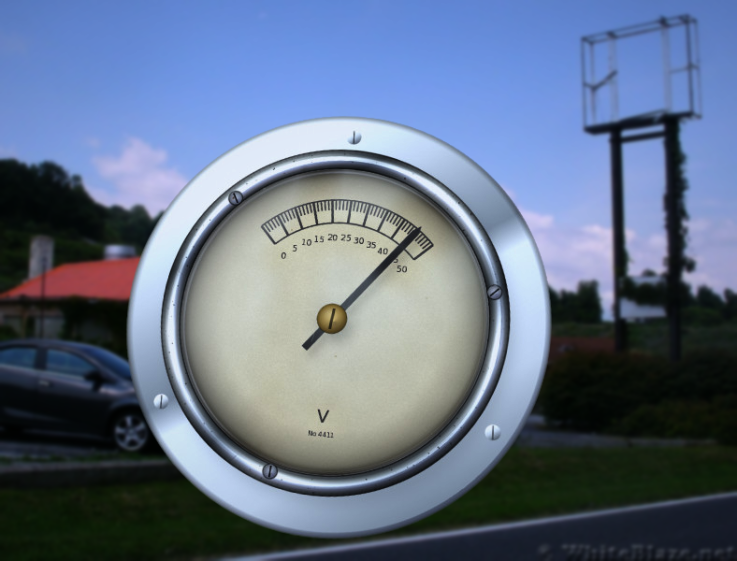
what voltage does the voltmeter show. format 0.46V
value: 45V
